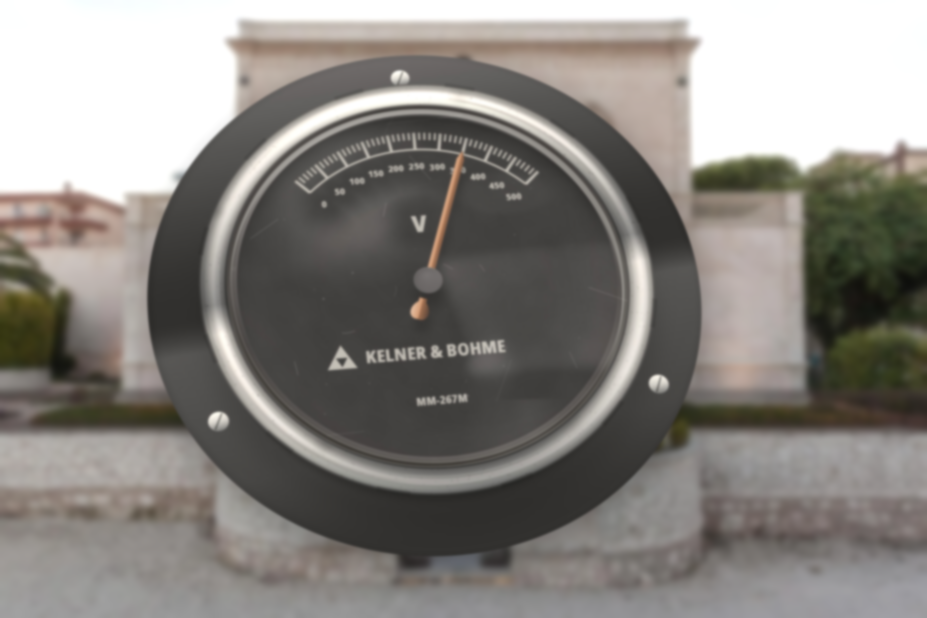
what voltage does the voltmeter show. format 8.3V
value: 350V
